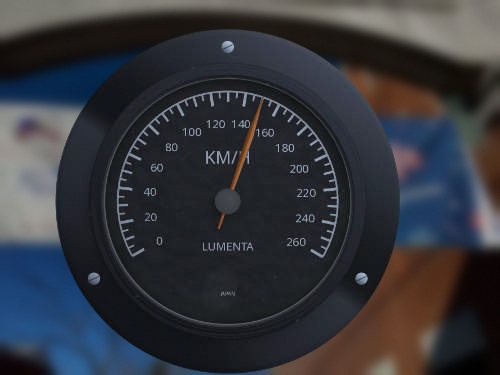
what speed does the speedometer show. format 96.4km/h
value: 150km/h
